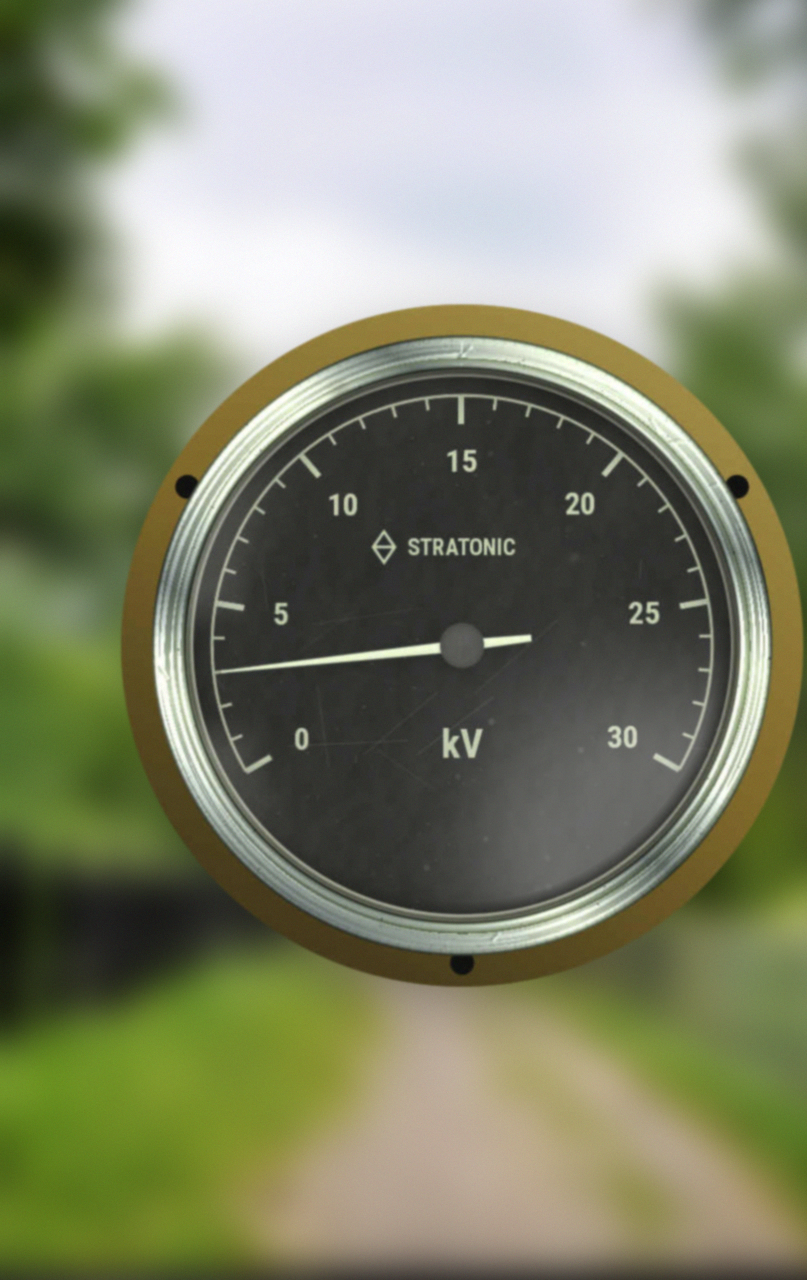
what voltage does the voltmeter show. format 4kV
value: 3kV
